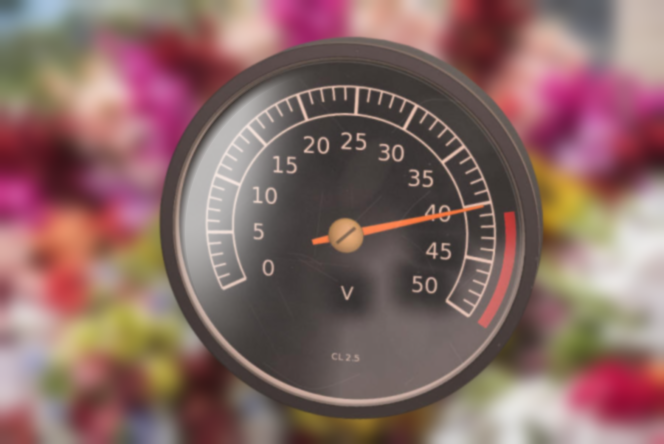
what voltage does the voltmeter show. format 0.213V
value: 40V
